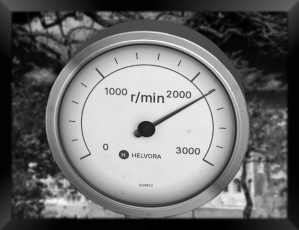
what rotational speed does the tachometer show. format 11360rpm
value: 2200rpm
